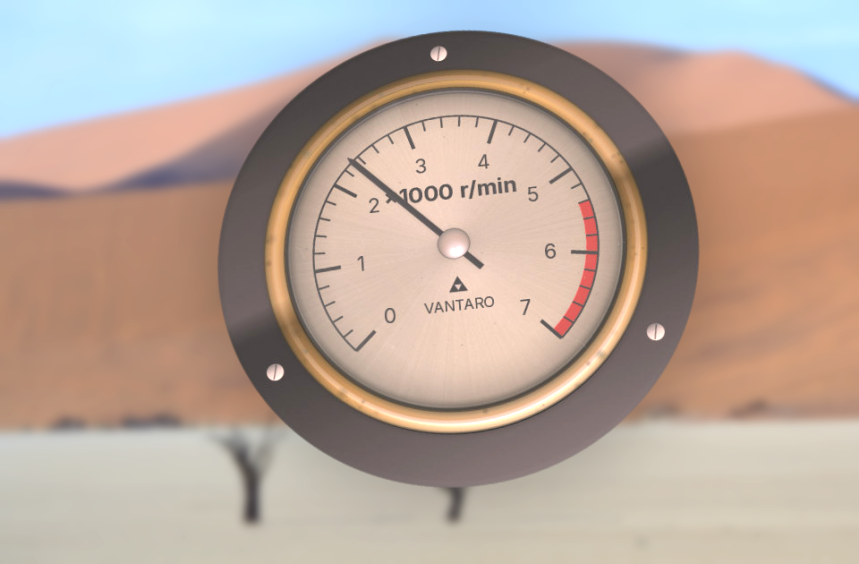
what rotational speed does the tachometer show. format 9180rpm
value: 2300rpm
